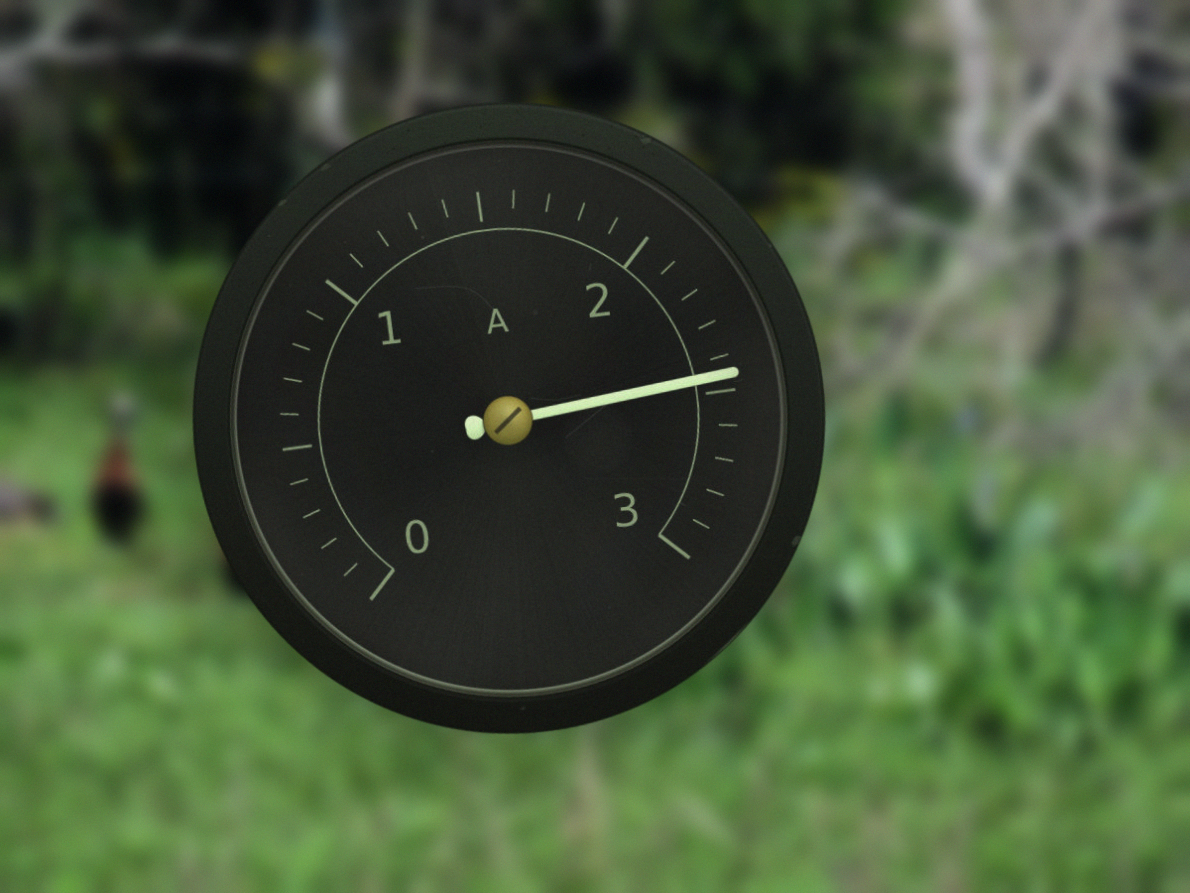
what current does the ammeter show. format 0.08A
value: 2.45A
